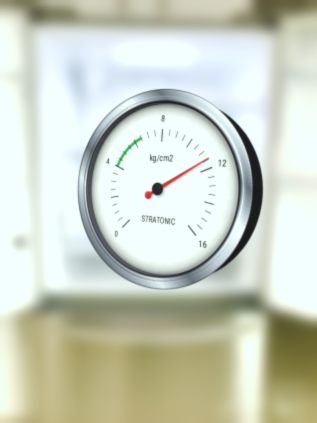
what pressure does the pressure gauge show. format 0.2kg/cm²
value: 11.5kg/cm²
